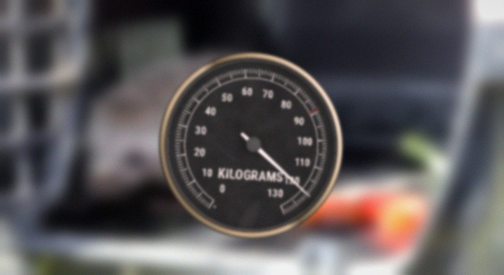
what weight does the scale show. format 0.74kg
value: 120kg
